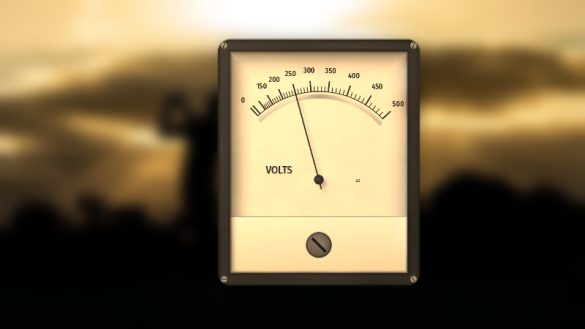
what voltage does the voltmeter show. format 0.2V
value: 250V
